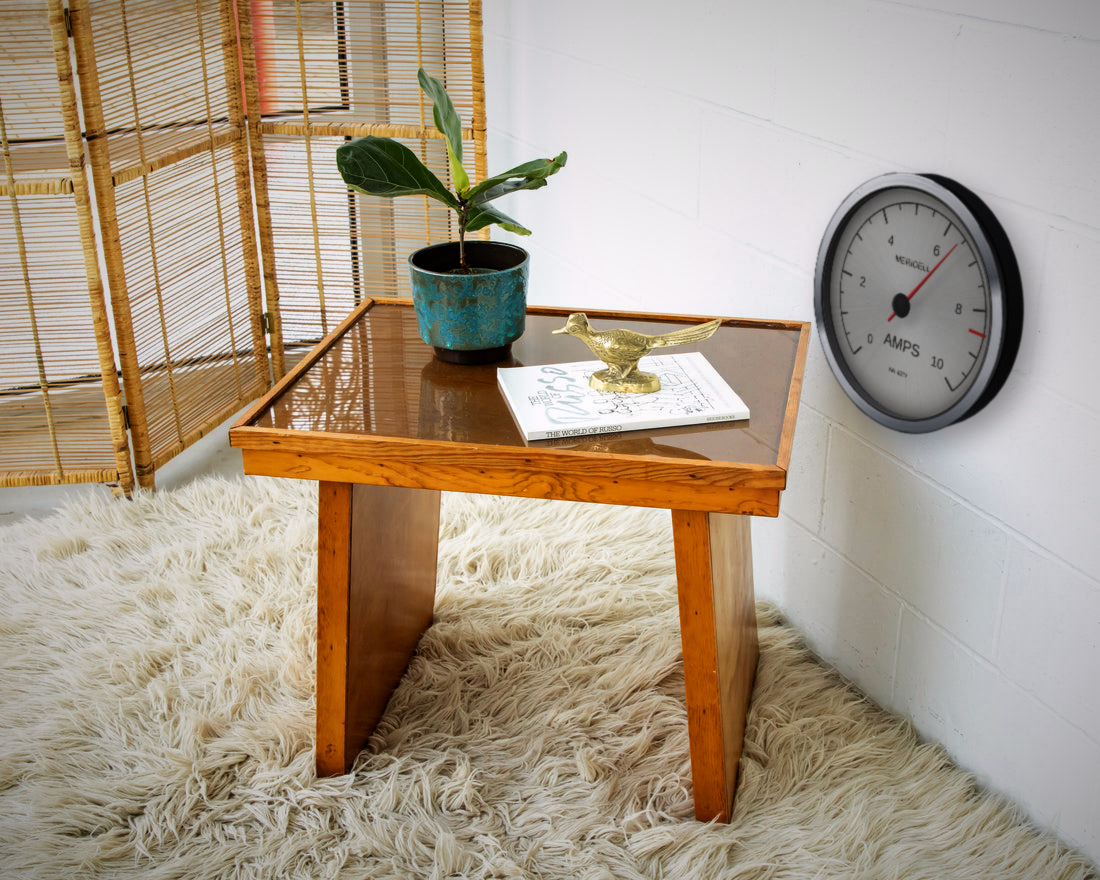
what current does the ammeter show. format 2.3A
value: 6.5A
